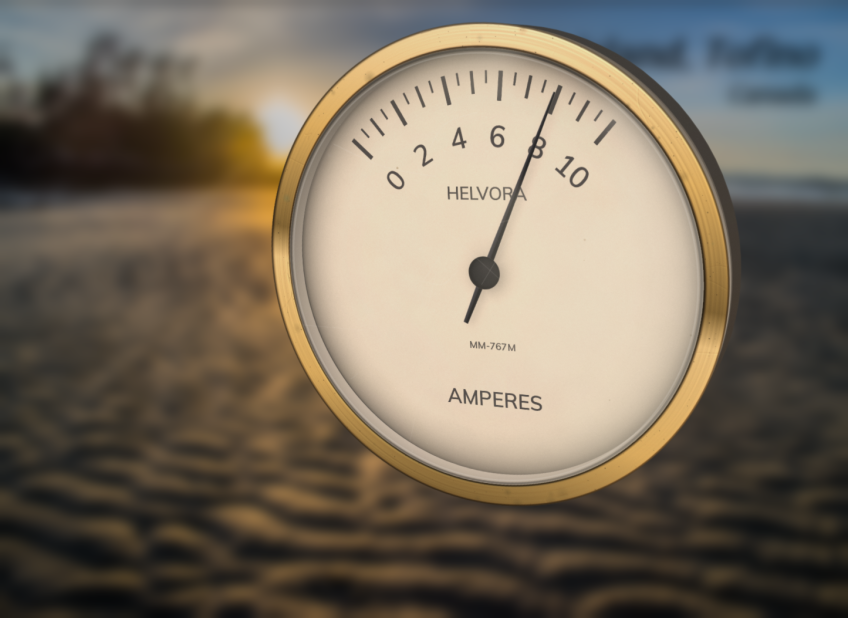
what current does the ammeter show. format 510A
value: 8A
